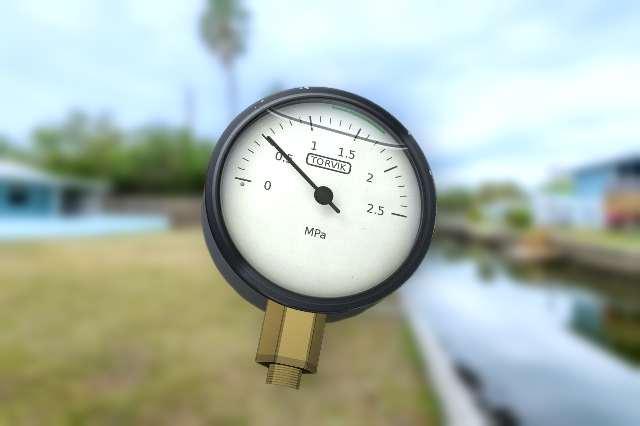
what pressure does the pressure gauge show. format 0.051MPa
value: 0.5MPa
